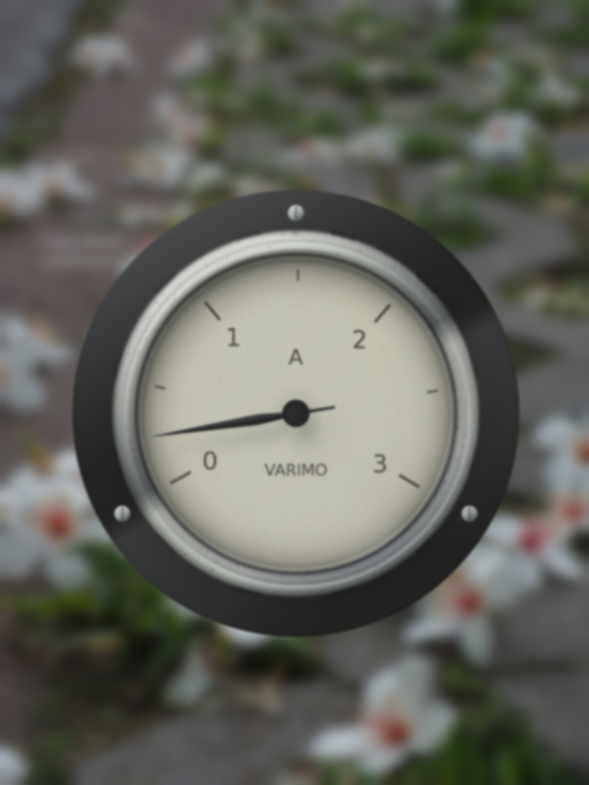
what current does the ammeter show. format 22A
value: 0.25A
